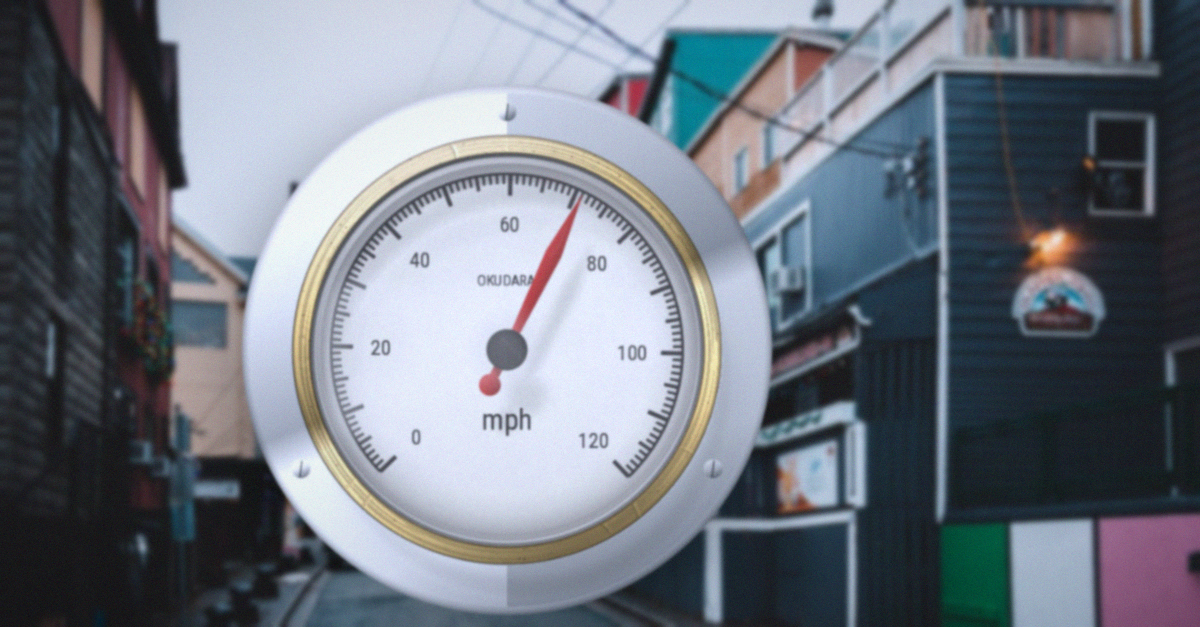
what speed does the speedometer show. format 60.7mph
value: 71mph
